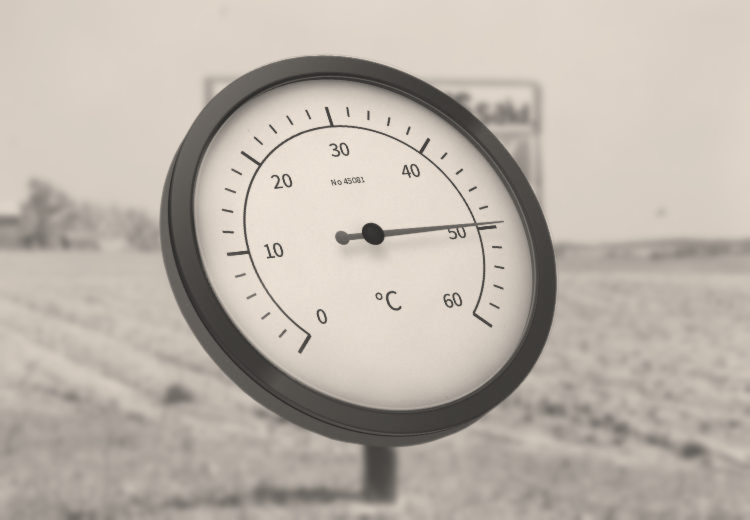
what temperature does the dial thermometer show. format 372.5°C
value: 50°C
